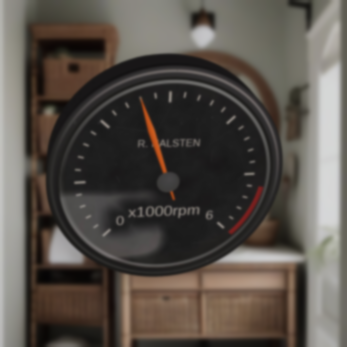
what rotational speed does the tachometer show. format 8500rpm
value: 2600rpm
